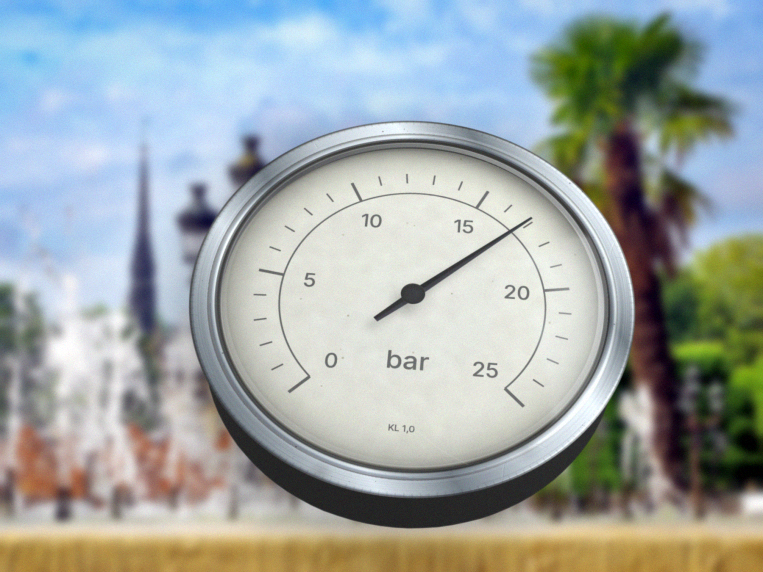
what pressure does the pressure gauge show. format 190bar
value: 17bar
